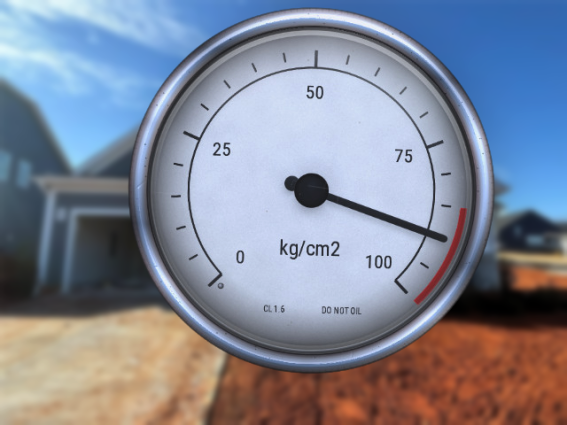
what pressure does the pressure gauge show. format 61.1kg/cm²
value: 90kg/cm²
